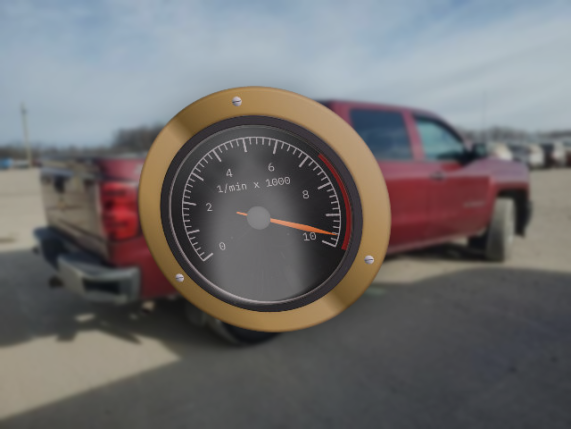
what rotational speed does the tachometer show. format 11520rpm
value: 9600rpm
